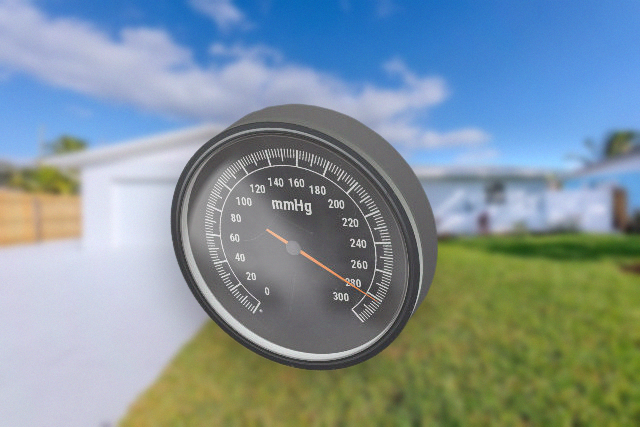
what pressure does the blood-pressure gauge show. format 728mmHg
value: 280mmHg
